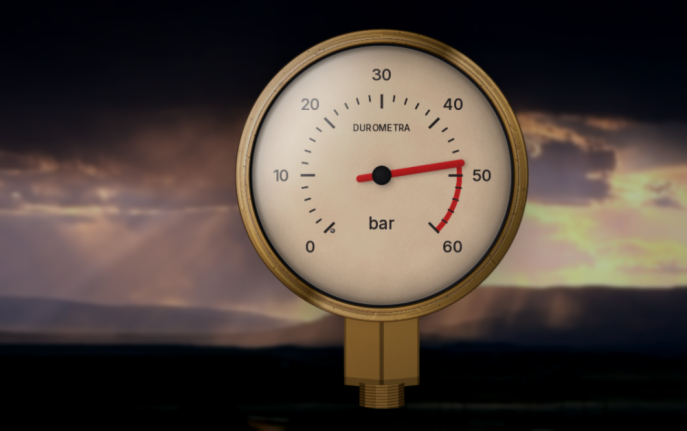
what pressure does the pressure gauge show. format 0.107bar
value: 48bar
